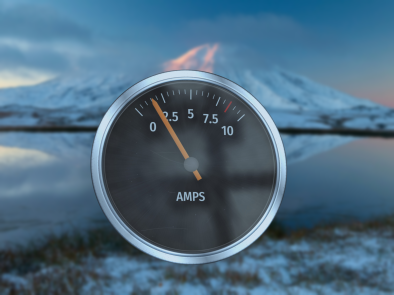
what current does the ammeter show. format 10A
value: 1.5A
